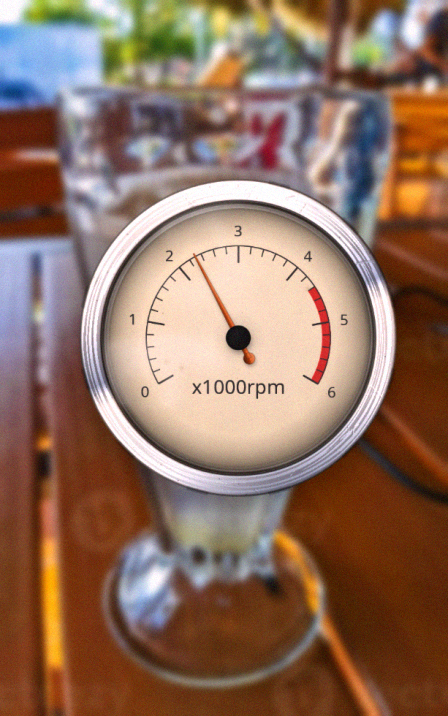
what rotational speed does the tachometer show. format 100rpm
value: 2300rpm
